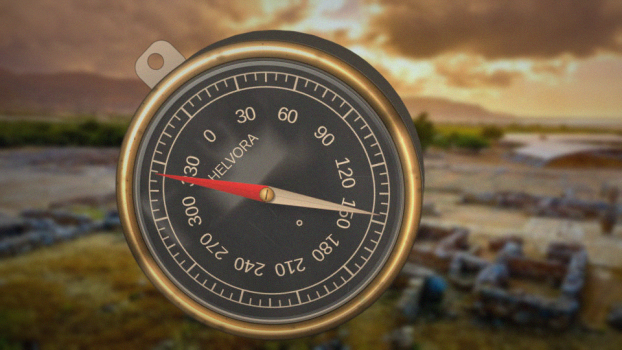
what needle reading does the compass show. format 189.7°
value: 325°
